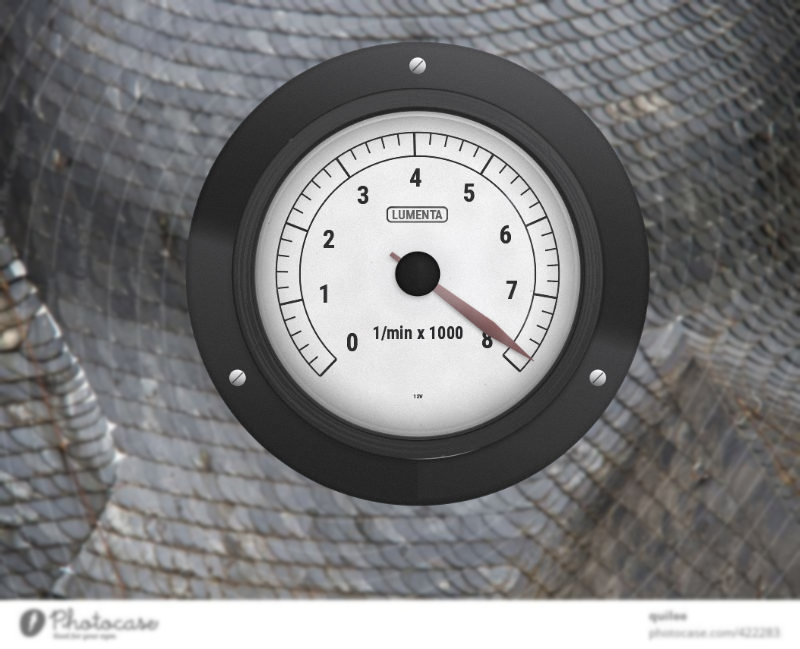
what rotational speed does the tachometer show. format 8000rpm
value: 7800rpm
